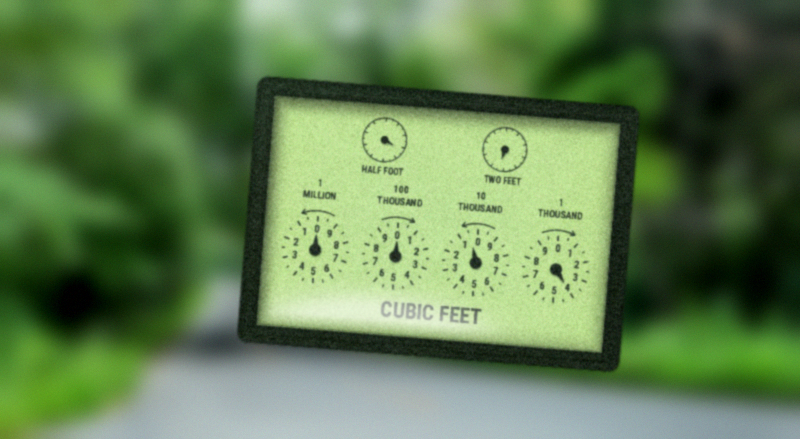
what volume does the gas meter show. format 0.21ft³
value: 400ft³
